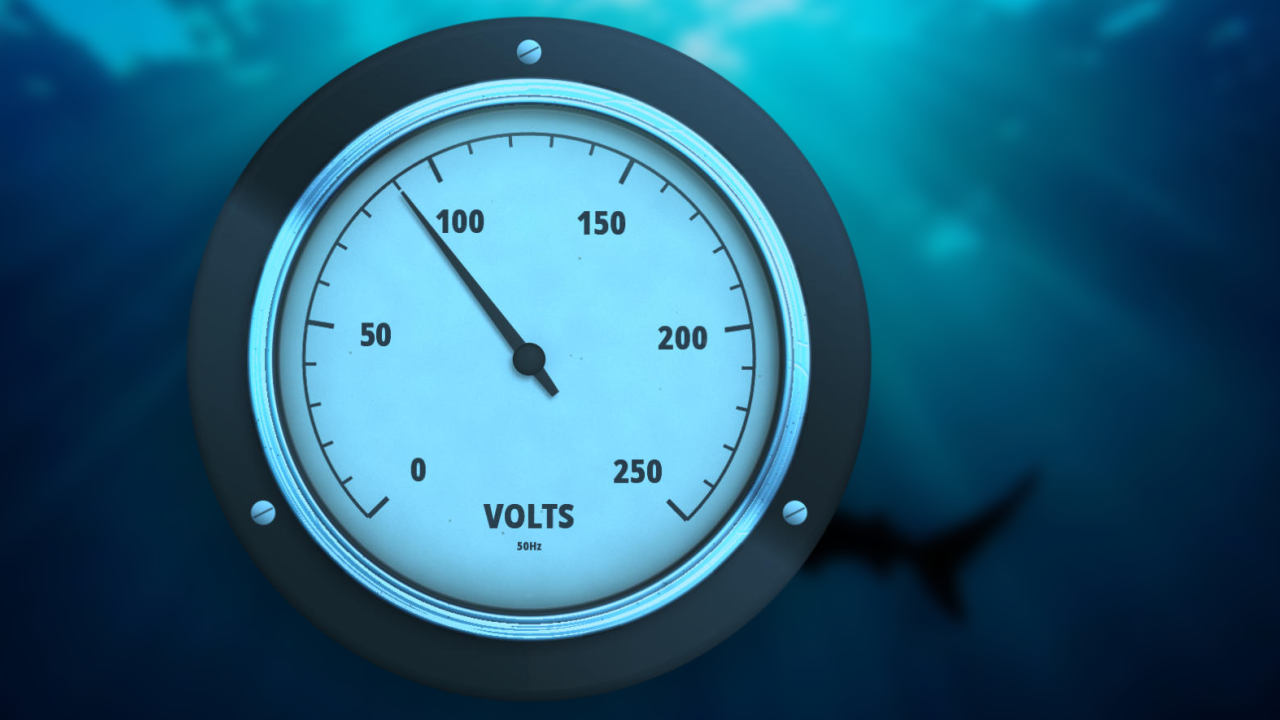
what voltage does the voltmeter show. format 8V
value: 90V
